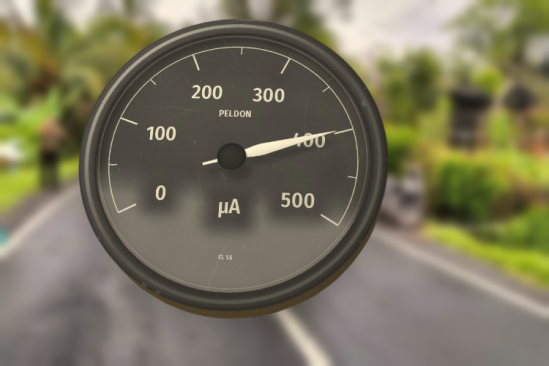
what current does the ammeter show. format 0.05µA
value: 400µA
